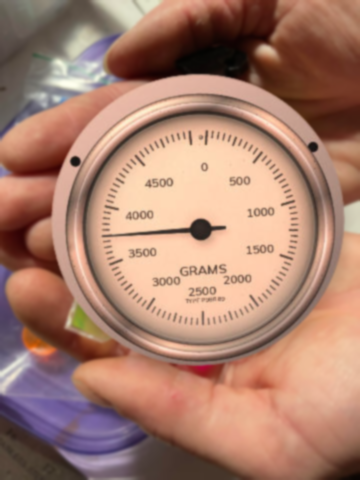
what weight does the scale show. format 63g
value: 3750g
